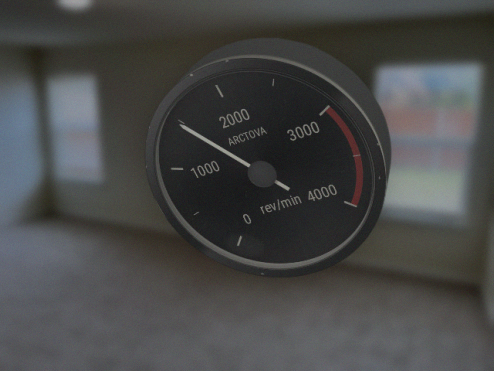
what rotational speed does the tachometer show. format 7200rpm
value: 1500rpm
